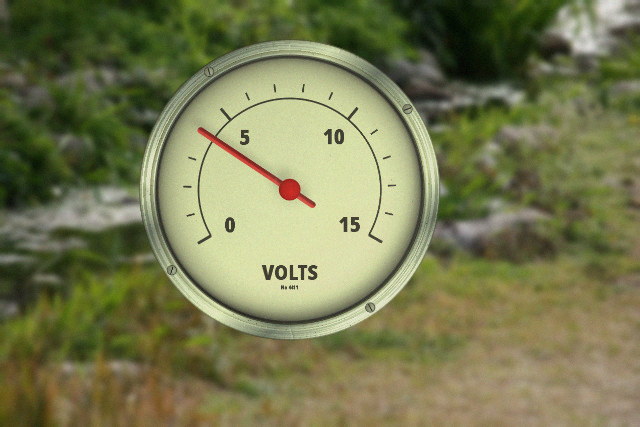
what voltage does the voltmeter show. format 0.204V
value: 4V
